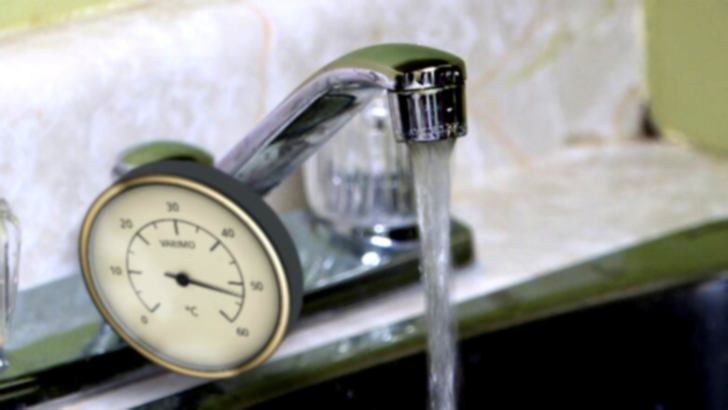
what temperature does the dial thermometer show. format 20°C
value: 52.5°C
